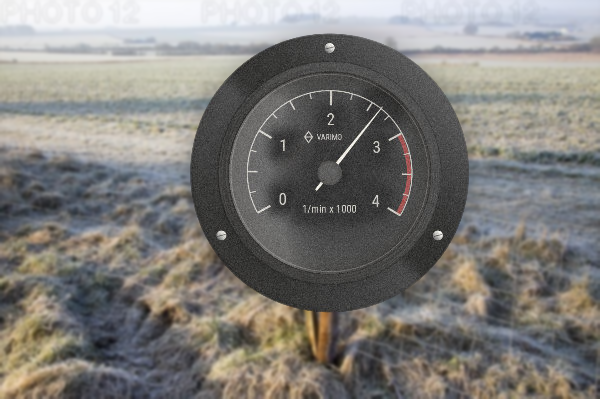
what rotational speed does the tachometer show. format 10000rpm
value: 2625rpm
